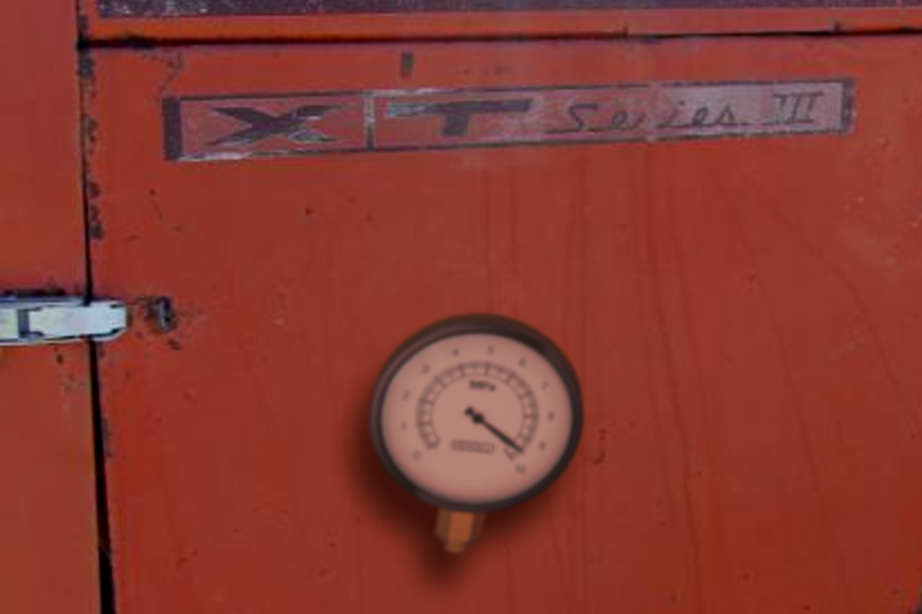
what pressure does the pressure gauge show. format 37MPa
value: 9.5MPa
